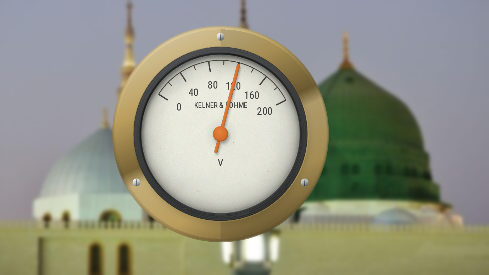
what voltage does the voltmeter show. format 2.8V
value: 120V
